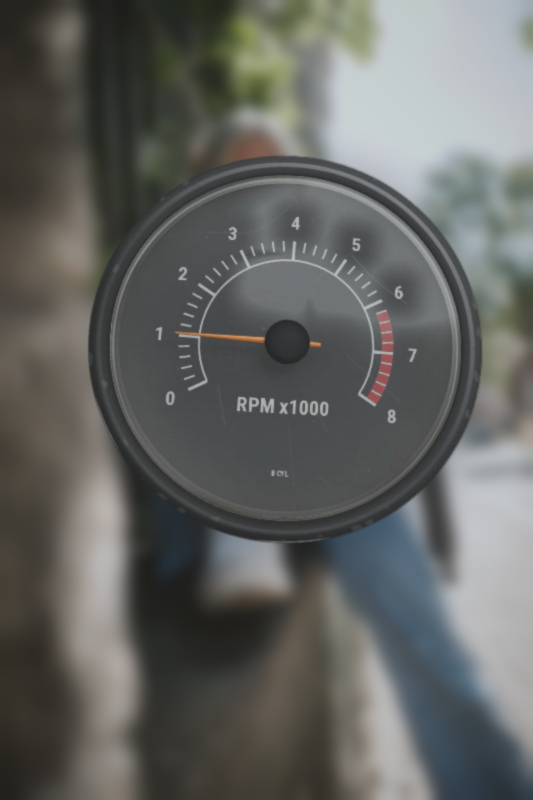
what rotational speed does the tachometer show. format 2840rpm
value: 1000rpm
